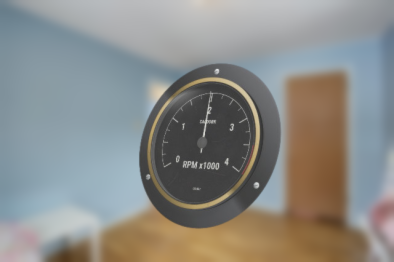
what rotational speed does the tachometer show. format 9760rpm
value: 2000rpm
